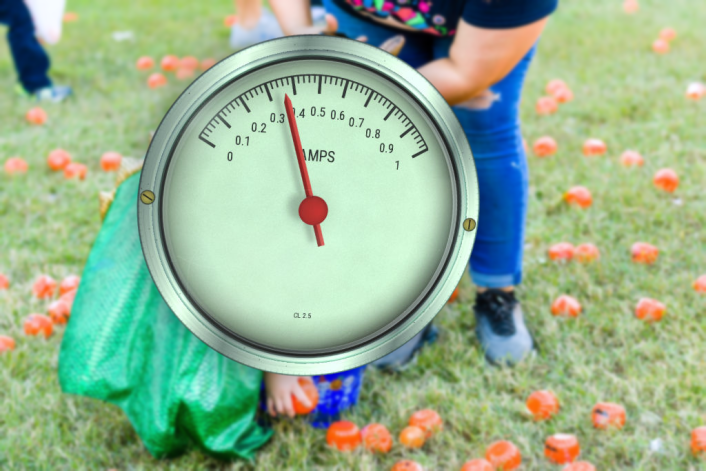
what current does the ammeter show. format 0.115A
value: 0.36A
